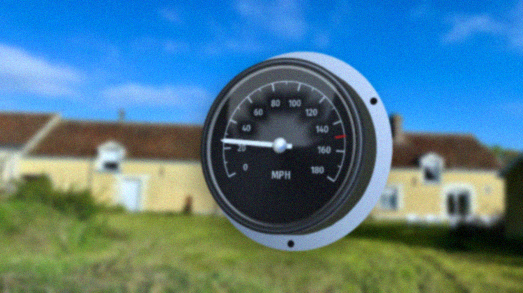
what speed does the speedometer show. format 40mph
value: 25mph
